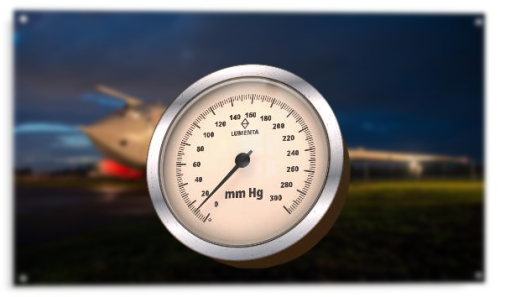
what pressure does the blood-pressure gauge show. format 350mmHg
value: 10mmHg
